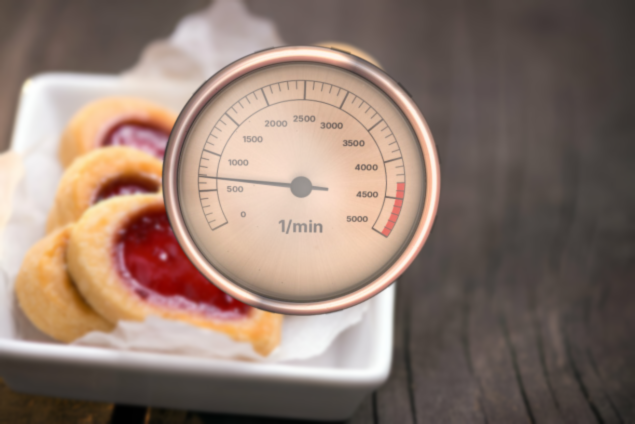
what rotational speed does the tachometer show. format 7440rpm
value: 700rpm
